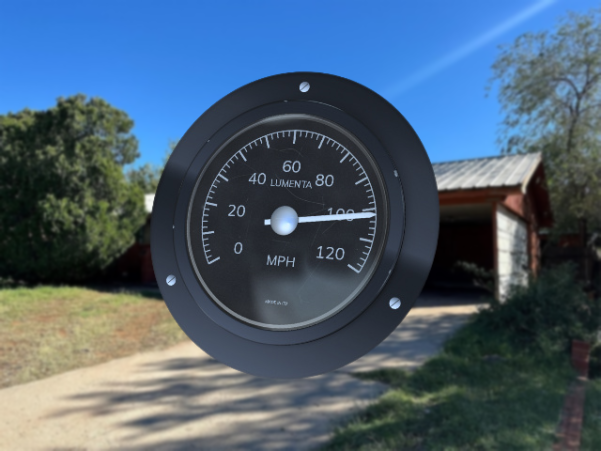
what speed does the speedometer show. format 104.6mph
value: 102mph
